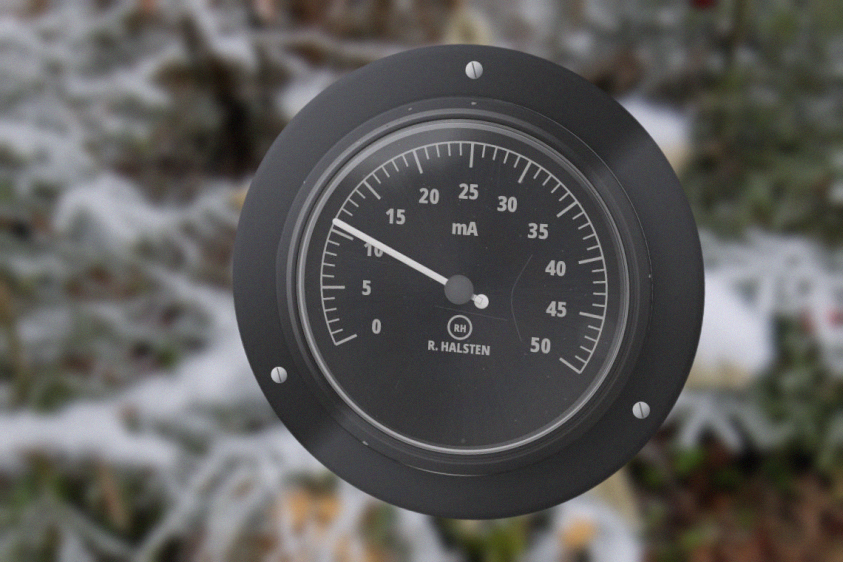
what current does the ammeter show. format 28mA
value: 11mA
